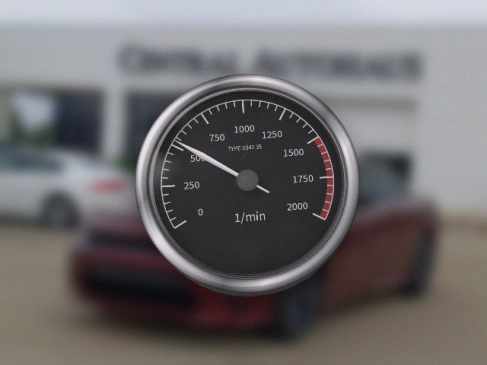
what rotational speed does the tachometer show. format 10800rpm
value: 525rpm
